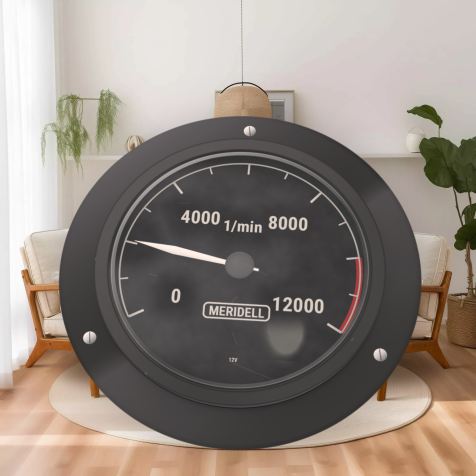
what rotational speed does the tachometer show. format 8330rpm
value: 2000rpm
